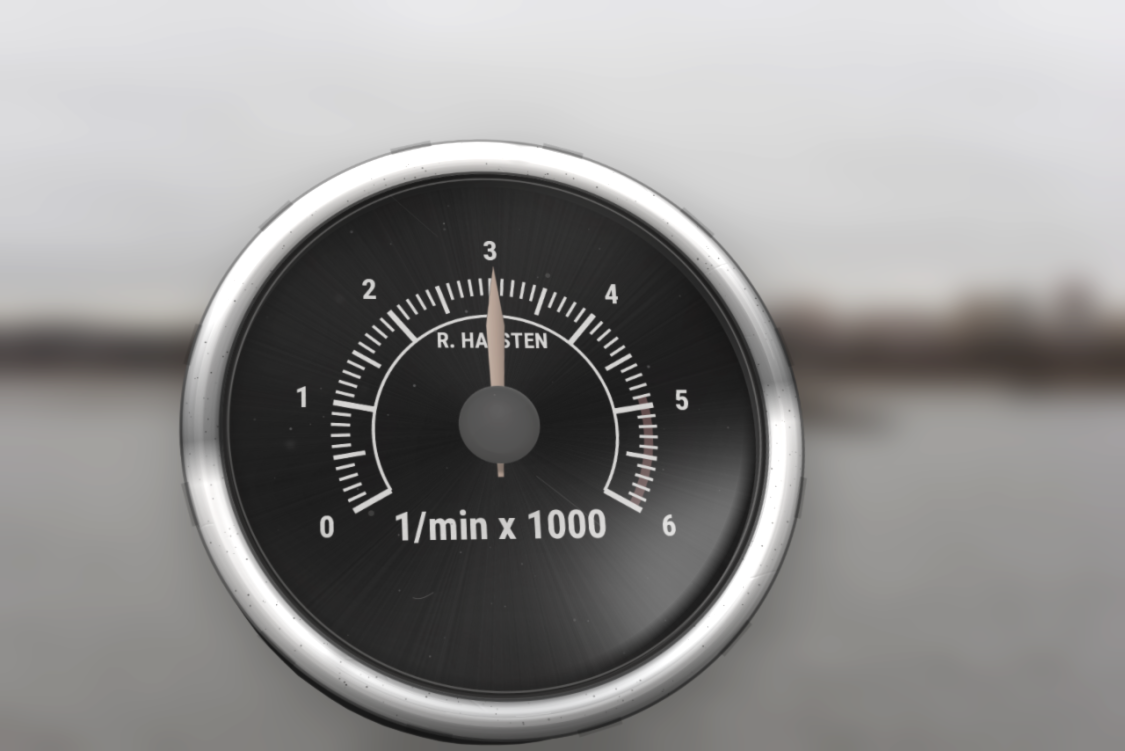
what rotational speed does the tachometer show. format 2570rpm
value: 3000rpm
